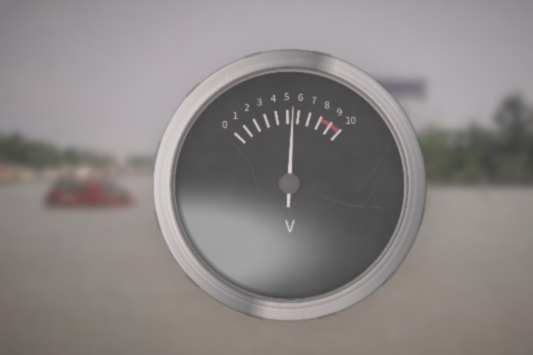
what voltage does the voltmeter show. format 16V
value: 5.5V
